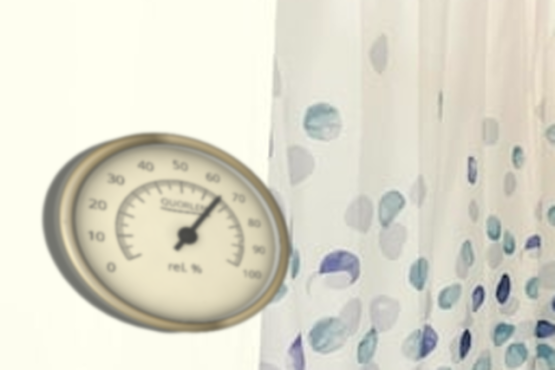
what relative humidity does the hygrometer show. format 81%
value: 65%
